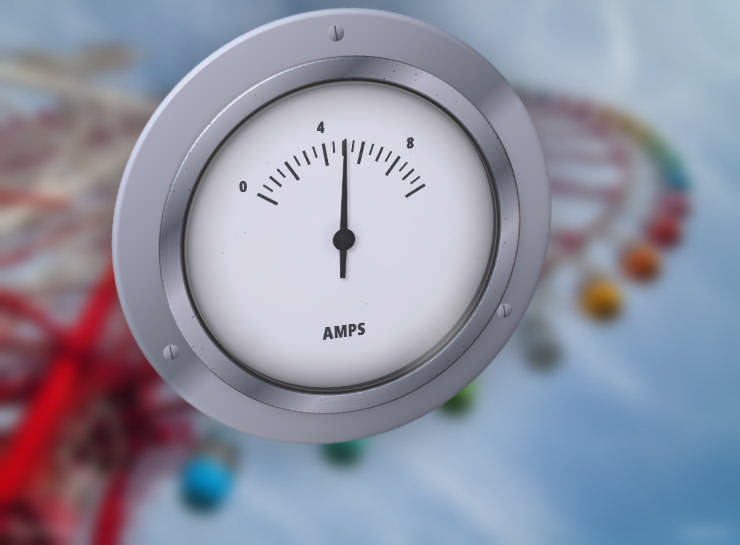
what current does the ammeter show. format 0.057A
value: 5A
